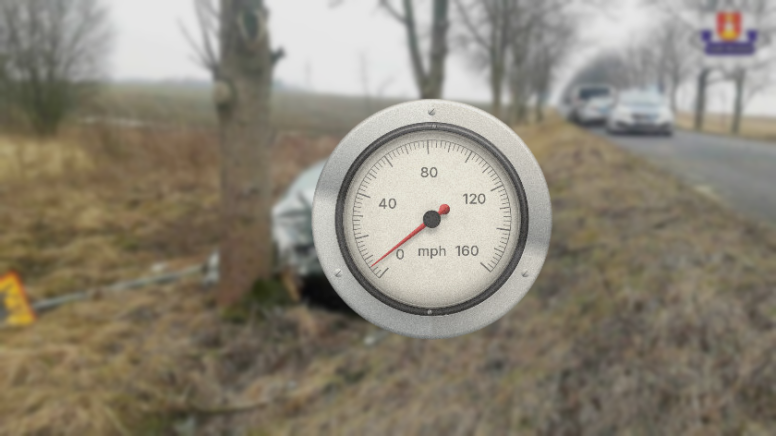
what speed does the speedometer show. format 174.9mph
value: 6mph
